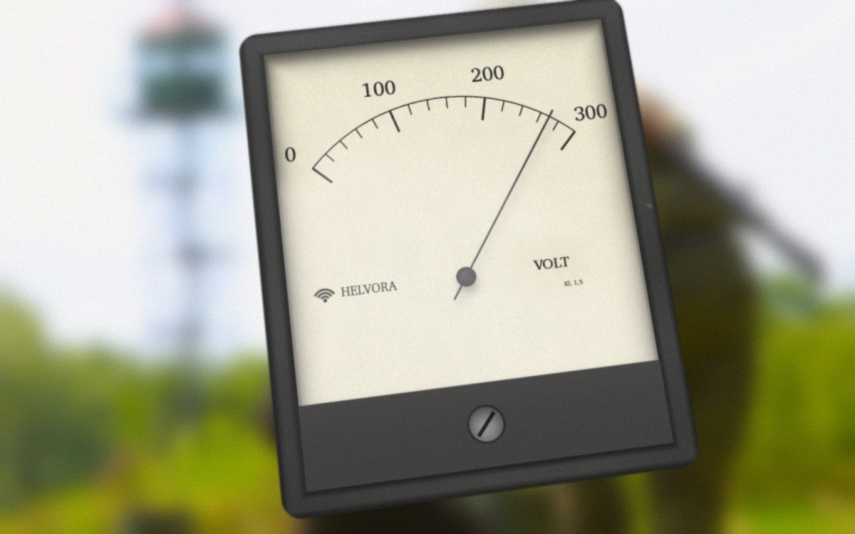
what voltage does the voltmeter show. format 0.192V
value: 270V
